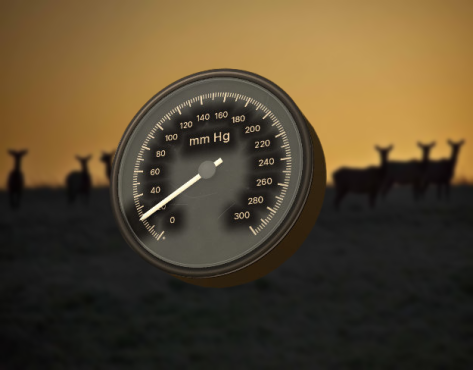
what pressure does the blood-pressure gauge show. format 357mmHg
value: 20mmHg
